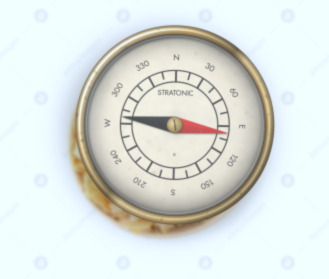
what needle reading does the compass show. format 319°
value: 97.5°
